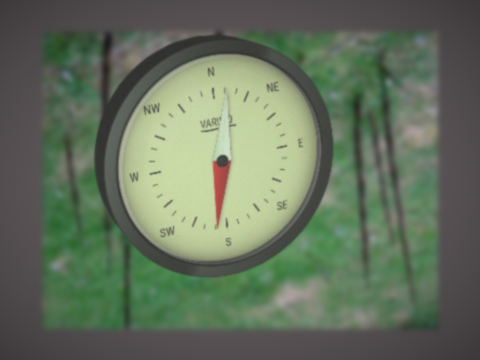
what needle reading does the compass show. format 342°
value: 190°
